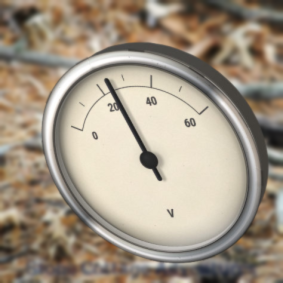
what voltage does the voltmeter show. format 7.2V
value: 25V
